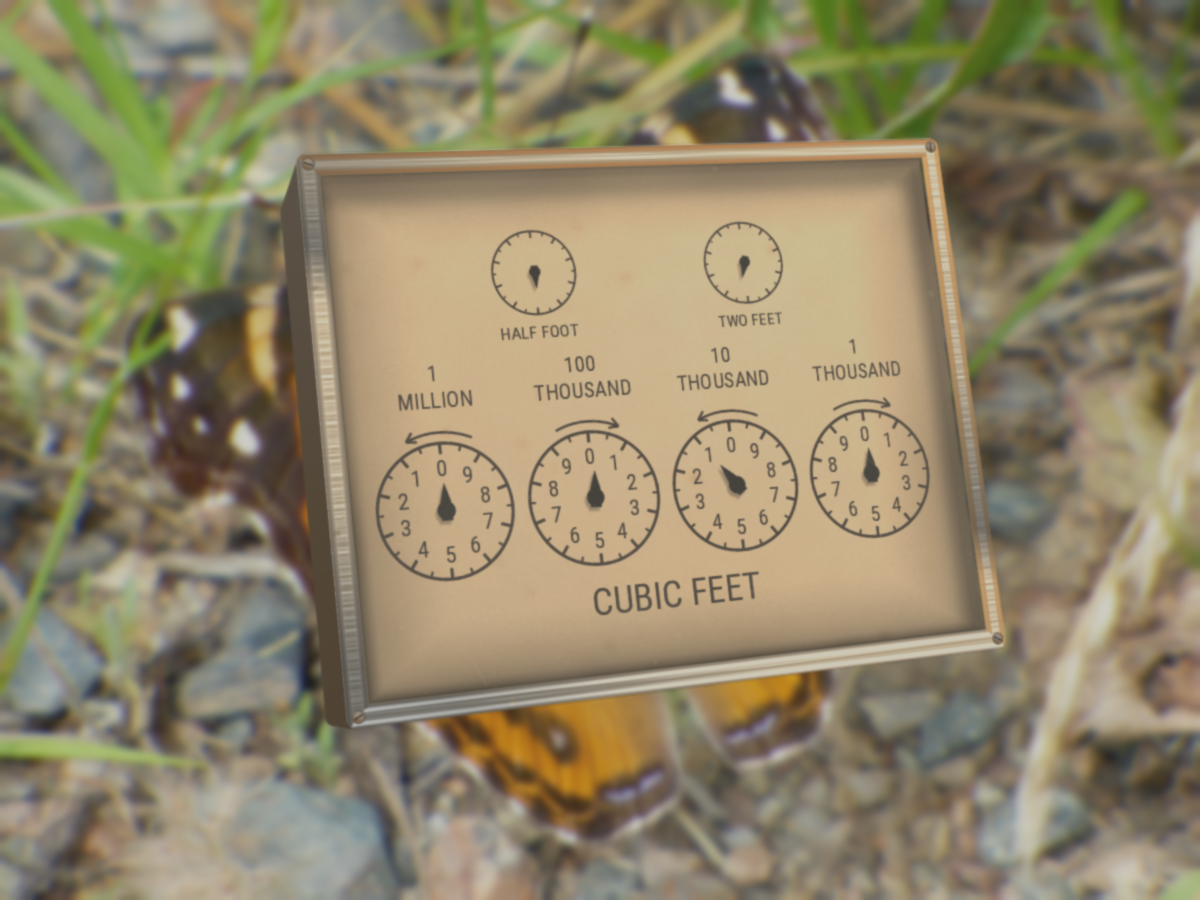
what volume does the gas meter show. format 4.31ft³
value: 1000ft³
